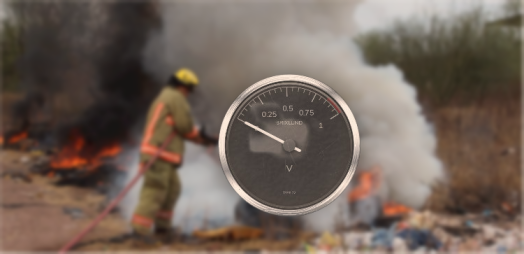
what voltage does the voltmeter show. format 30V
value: 0V
